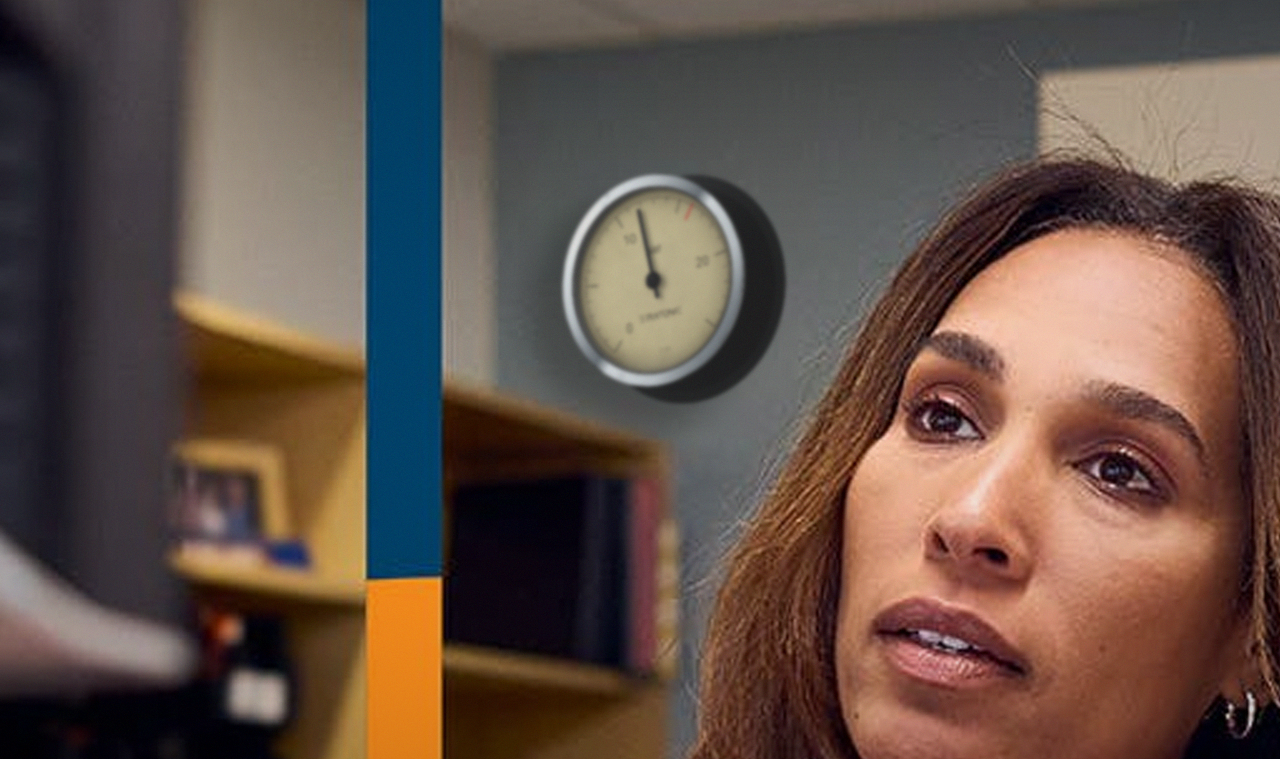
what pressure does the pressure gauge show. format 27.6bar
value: 12bar
